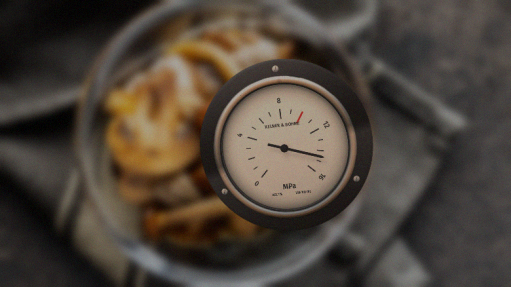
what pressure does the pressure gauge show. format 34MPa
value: 14.5MPa
